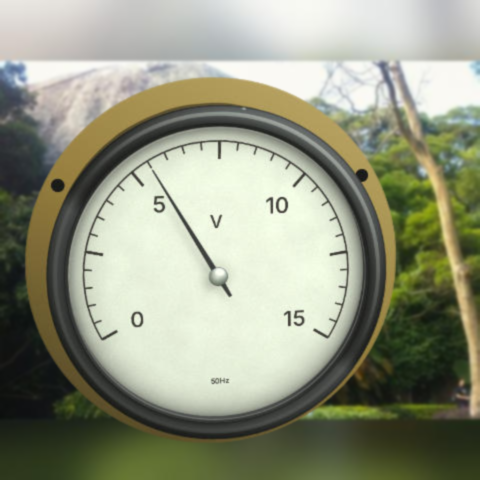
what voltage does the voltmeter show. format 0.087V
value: 5.5V
